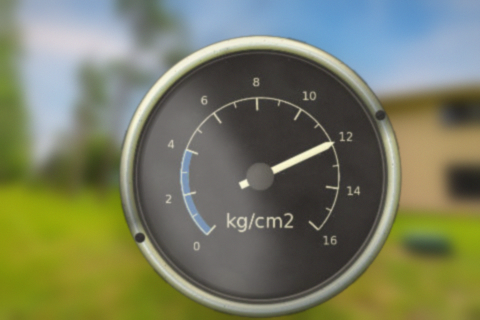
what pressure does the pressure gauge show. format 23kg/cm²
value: 12kg/cm²
